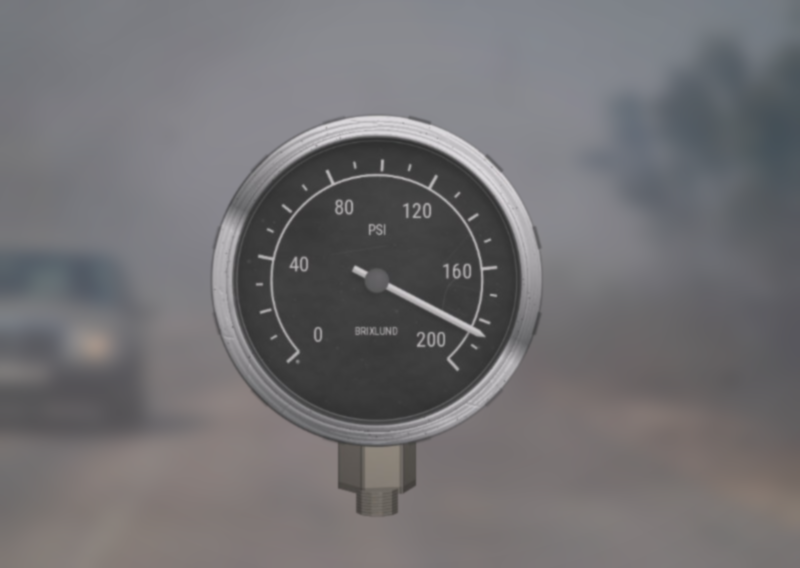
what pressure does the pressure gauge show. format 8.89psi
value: 185psi
